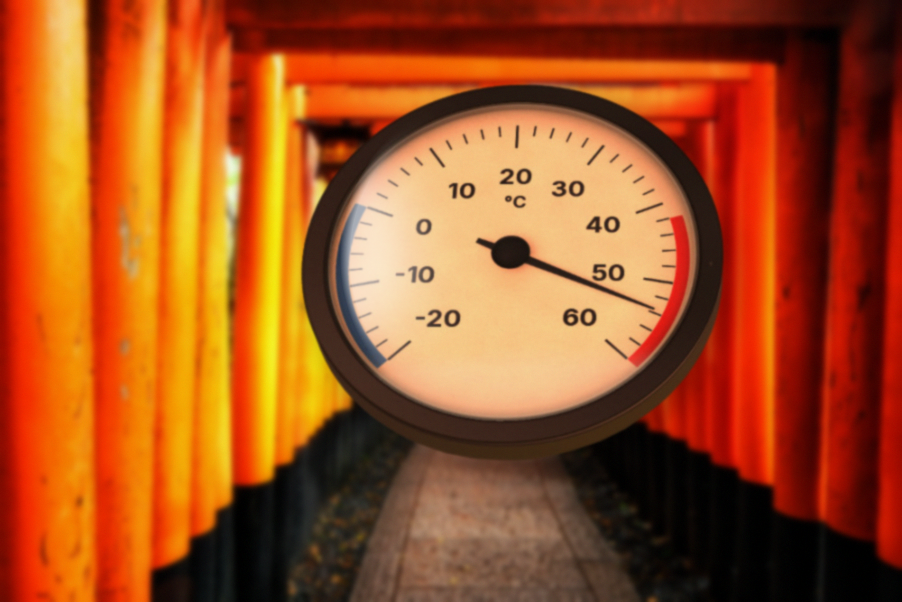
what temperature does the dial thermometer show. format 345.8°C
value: 54°C
